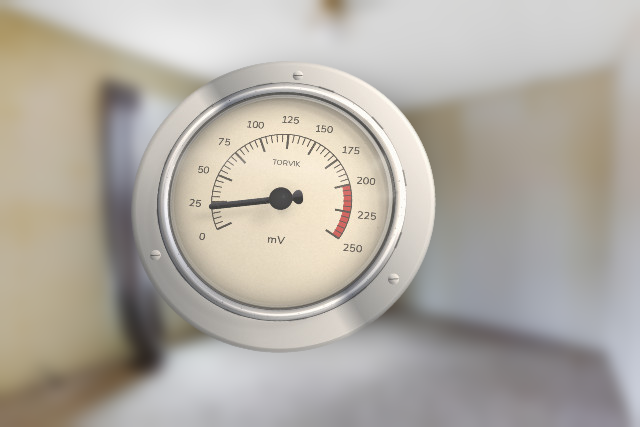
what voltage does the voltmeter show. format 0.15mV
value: 20mV
